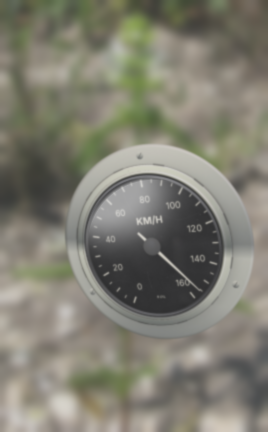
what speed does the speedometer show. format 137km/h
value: 155km/h
